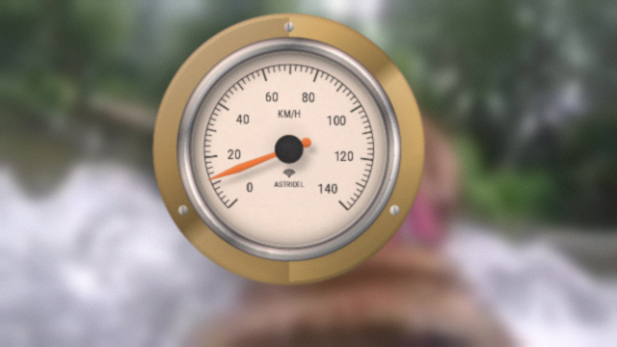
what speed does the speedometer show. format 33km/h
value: 12km/h
